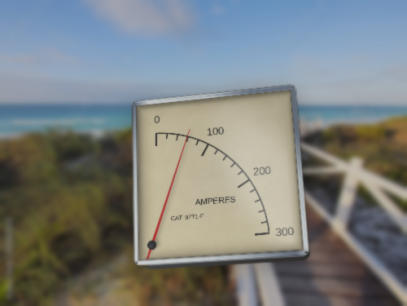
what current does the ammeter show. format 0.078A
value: 60A
